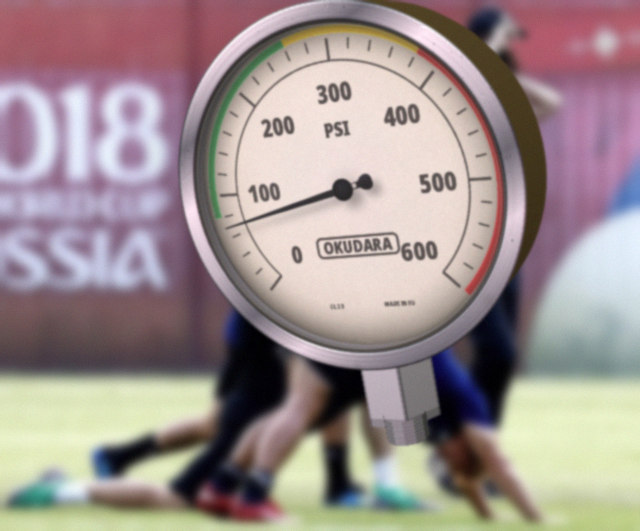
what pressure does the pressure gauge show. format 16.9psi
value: 70psi
